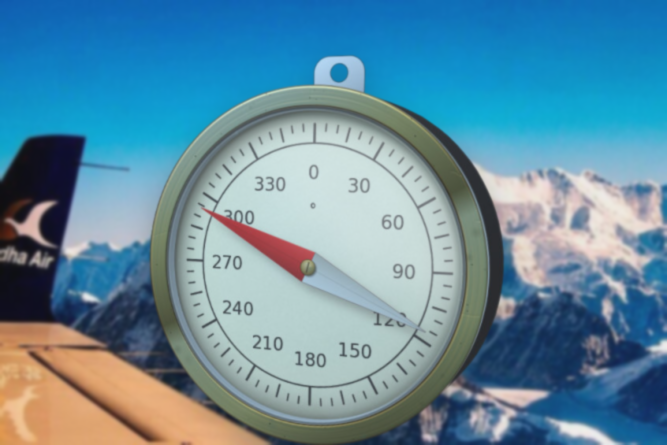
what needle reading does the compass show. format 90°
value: 295°
